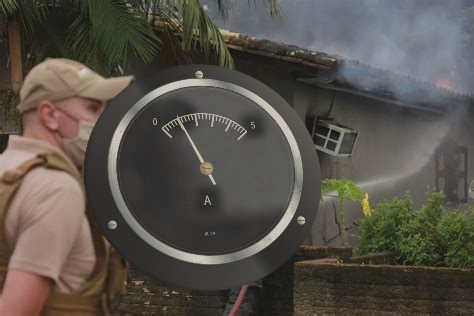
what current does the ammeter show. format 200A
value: 1A
